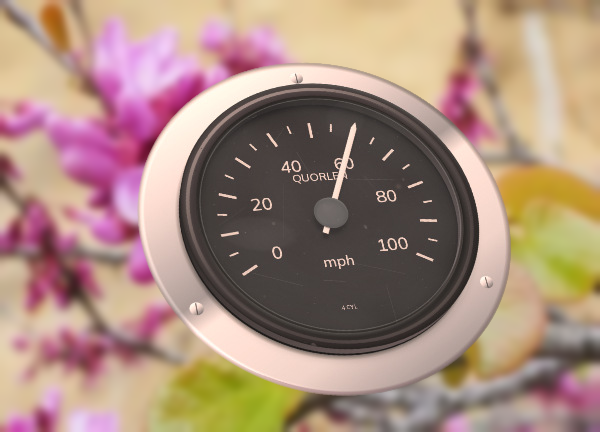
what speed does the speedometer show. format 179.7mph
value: 60mph
